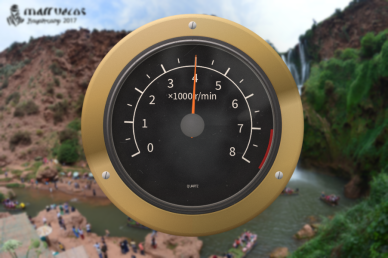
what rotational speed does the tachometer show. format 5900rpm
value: 4000rpm
